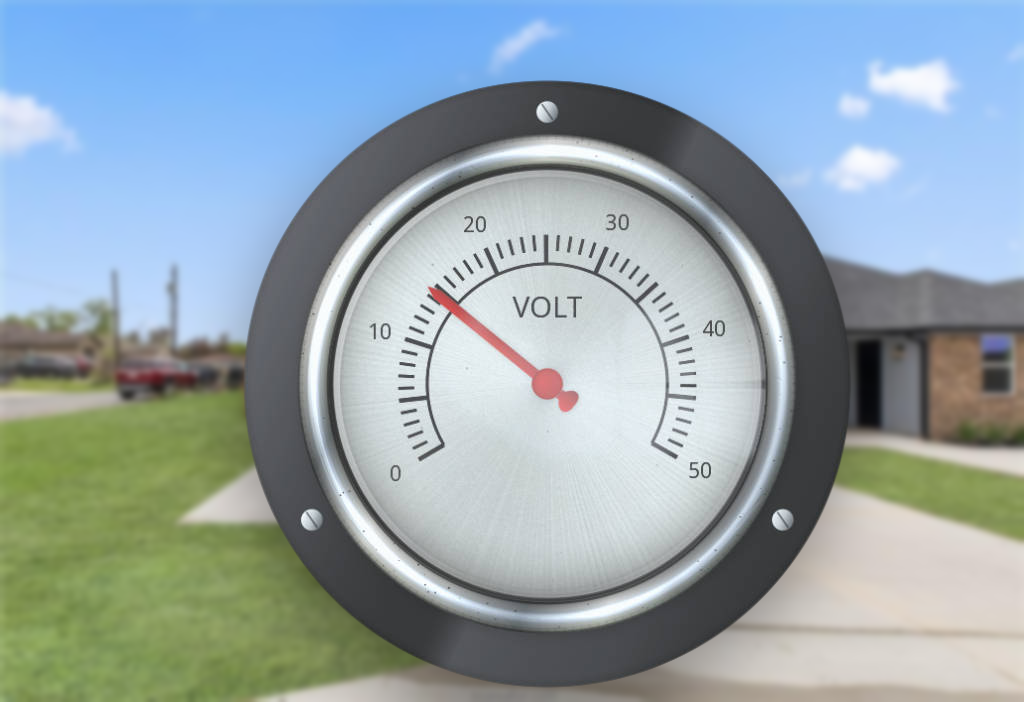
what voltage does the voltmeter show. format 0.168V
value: 14.5V
